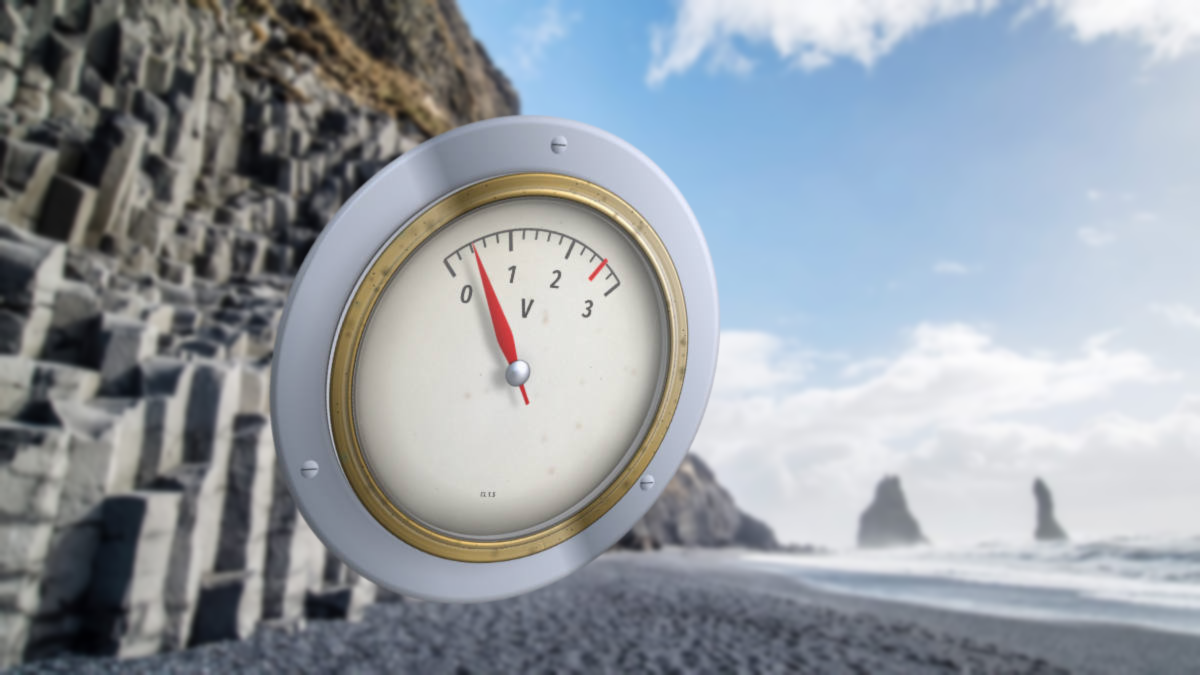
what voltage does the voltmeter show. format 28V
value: 0.4V
